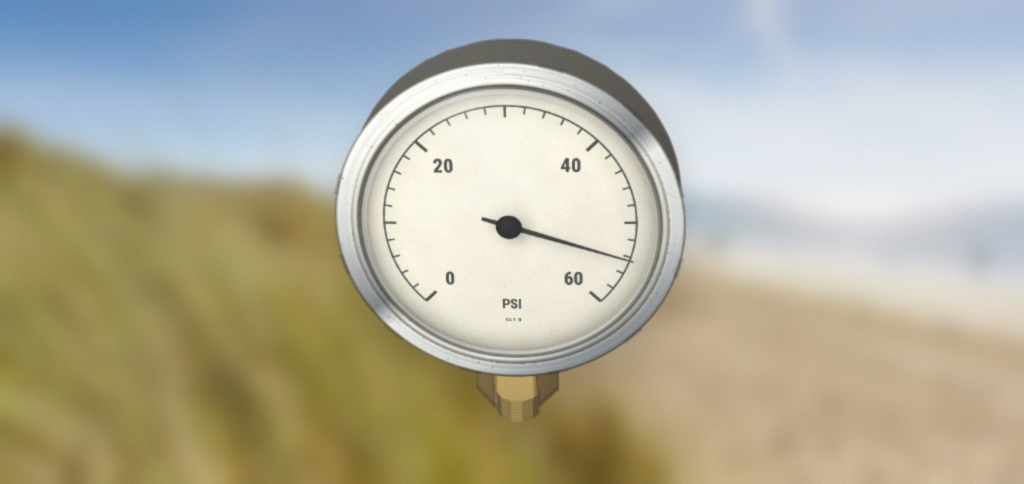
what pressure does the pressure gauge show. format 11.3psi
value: 54psi
